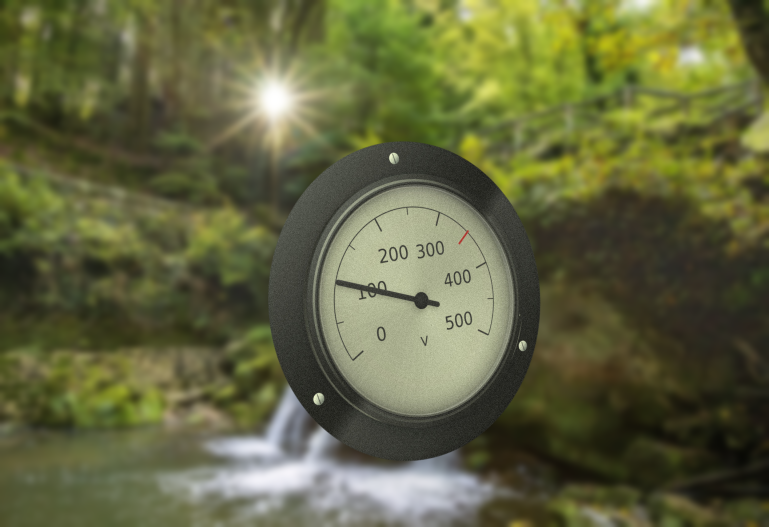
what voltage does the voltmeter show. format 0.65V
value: 100V
